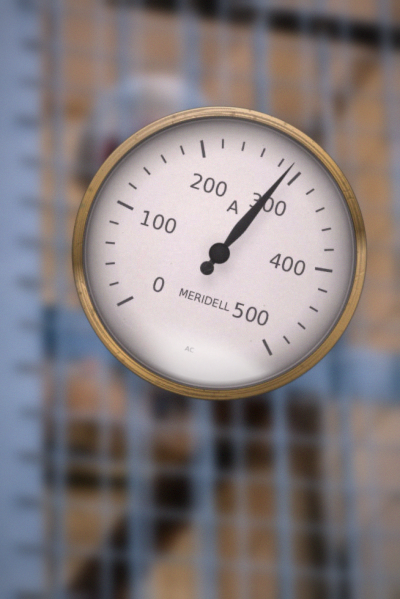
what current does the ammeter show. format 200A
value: 290A
